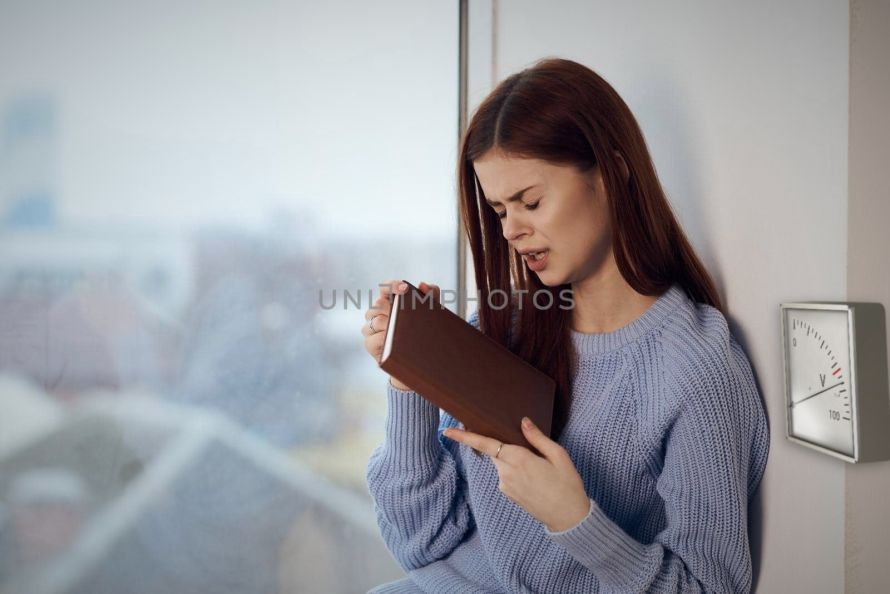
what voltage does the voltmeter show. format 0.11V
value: 75V
